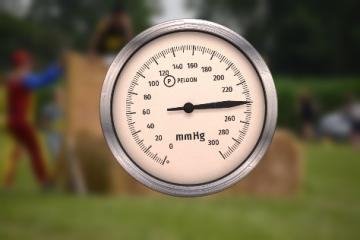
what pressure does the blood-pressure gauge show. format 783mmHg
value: 240mmHg
